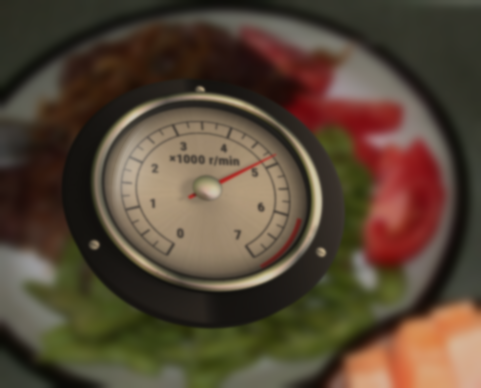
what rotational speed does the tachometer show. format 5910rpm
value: 4875rpm
